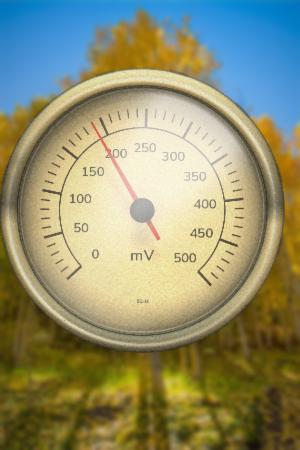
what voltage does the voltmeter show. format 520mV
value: 190mV
